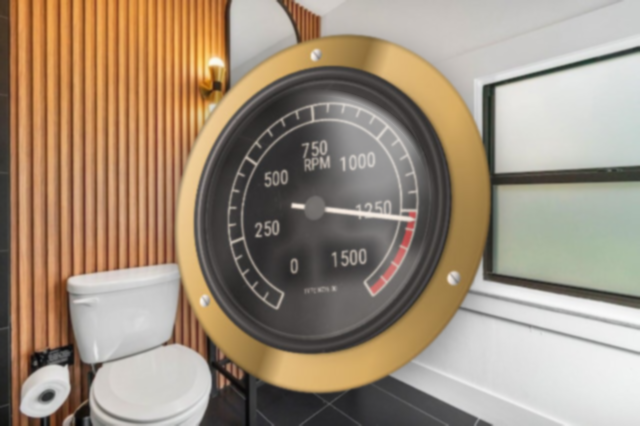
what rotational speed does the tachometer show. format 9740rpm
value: 1275rpm
